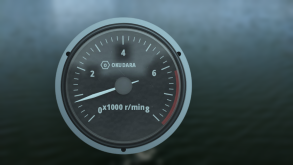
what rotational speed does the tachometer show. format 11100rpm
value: 800rpm
